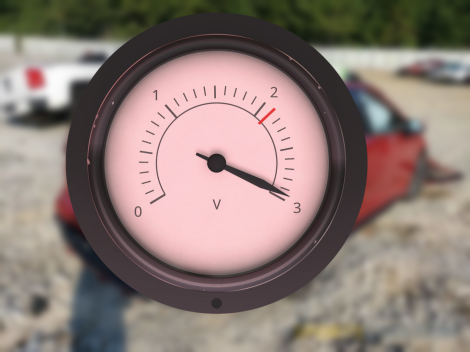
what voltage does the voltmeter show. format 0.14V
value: 2.95V
